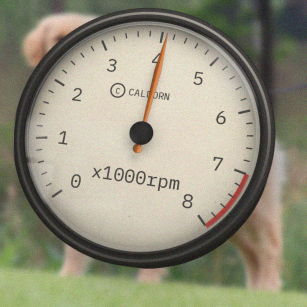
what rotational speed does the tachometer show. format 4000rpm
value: 4100rpm
